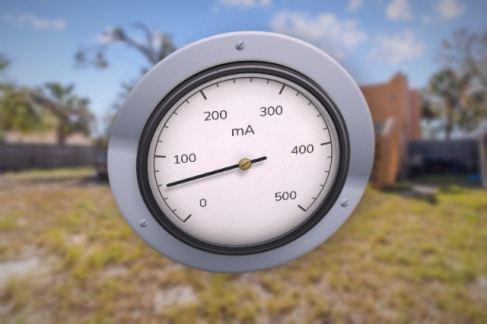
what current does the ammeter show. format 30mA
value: 60mA
